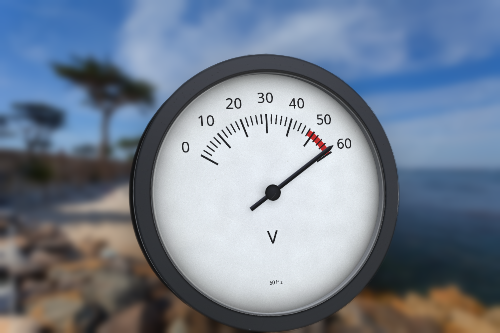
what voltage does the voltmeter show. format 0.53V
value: 58V
